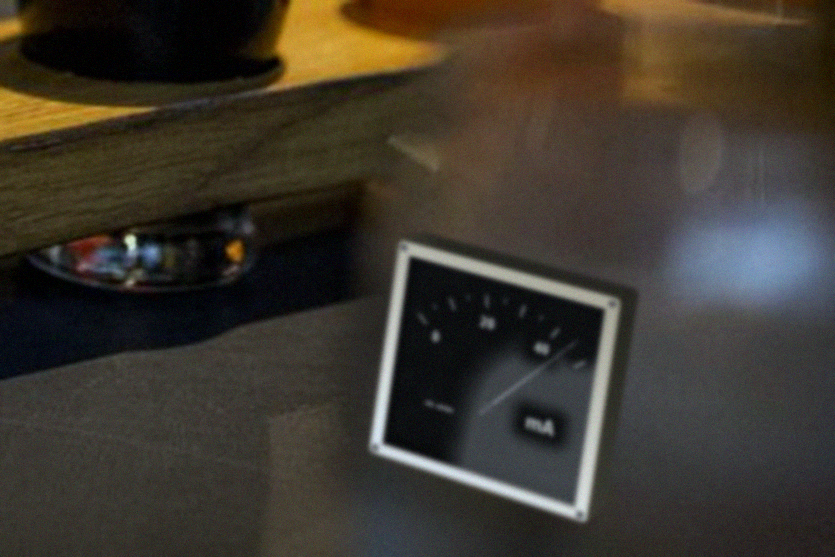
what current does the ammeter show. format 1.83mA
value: 45mA
